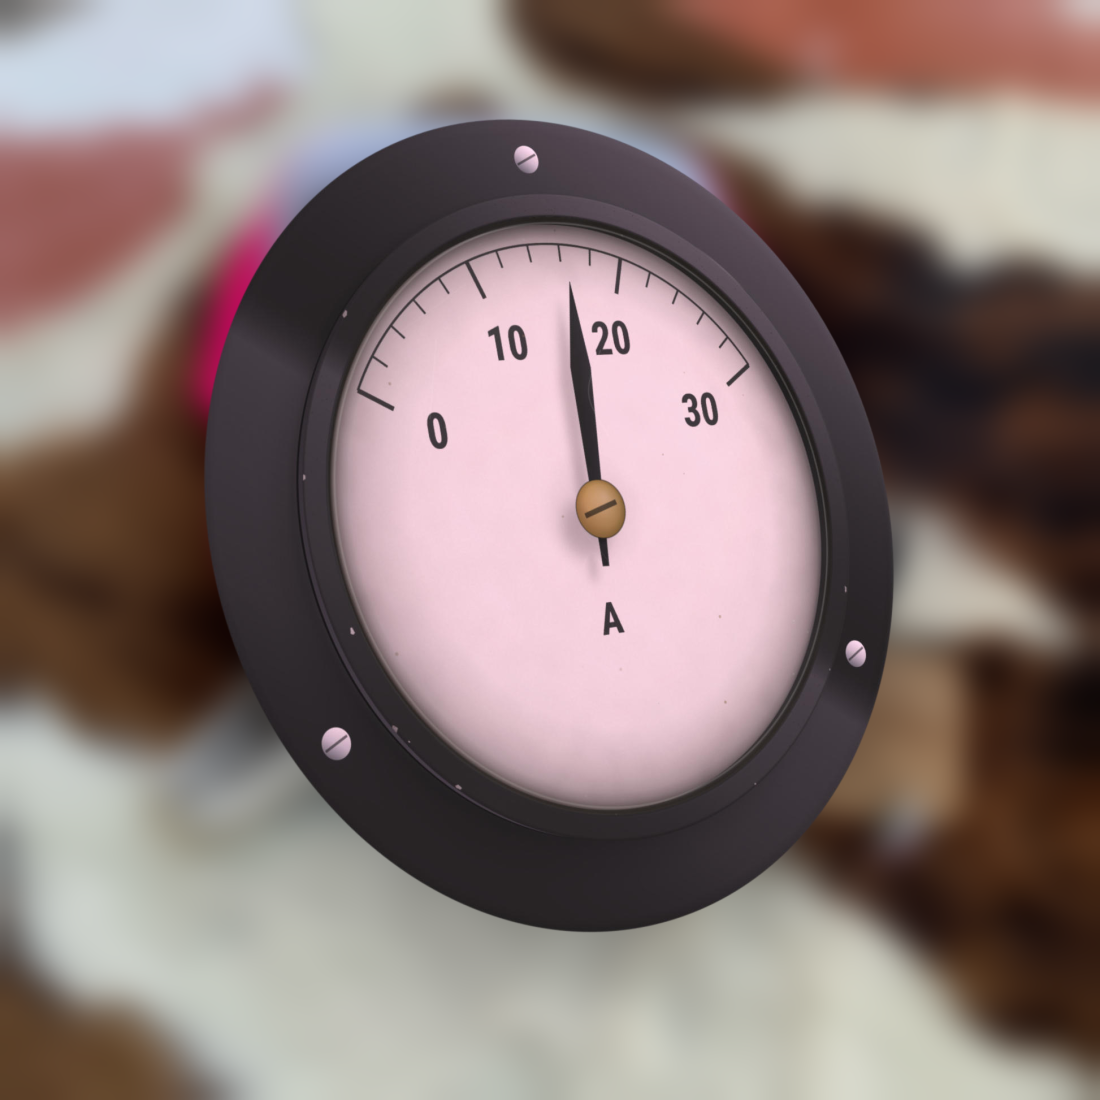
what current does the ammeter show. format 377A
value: 16A
